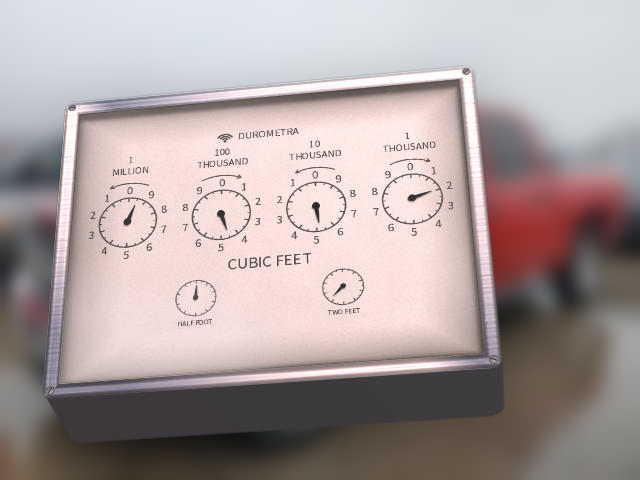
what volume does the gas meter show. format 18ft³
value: 945200ft³
